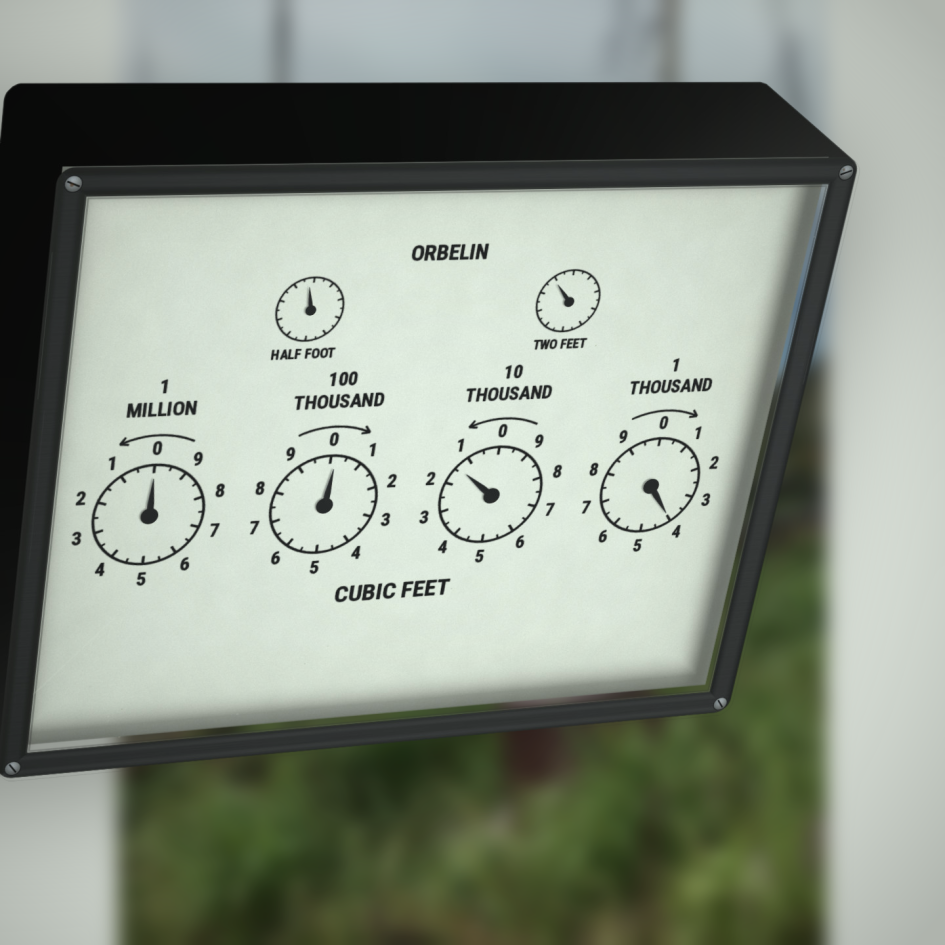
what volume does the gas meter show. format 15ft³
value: 1400ft³
